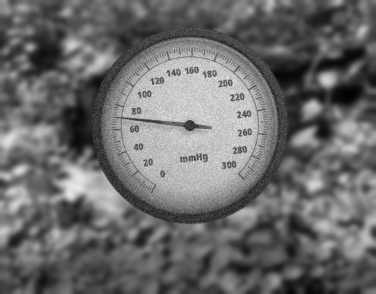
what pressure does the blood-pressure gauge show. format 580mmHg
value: 70mmHg
